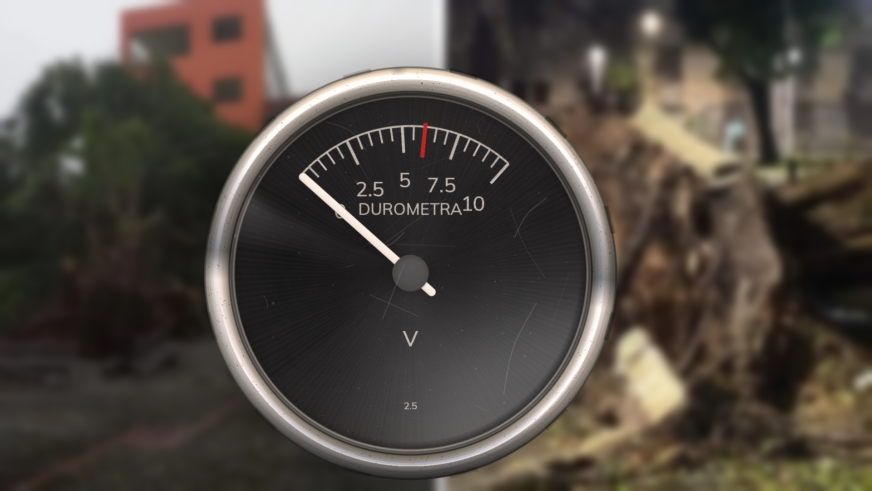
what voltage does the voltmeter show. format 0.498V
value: 0V
